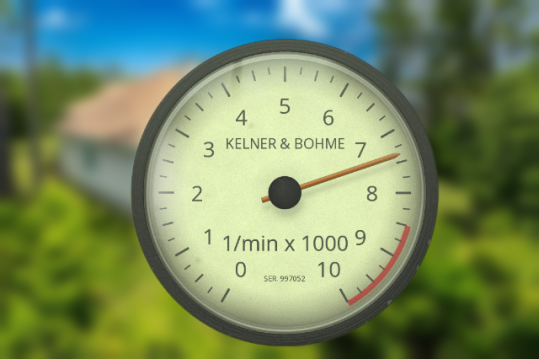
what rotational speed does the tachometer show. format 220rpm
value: 7375rpm
